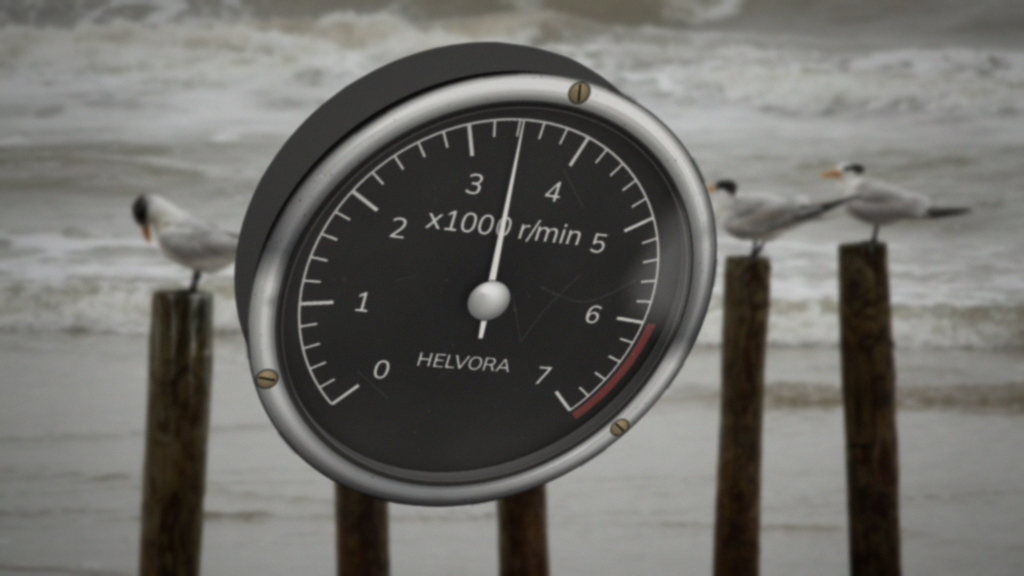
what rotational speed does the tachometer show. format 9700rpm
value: 3400rpm
